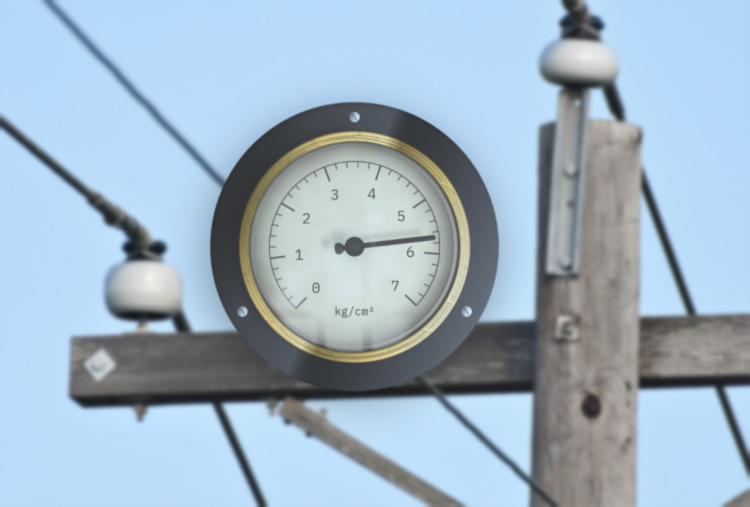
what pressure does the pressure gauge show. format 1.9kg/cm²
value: 5.7kg/cm²
